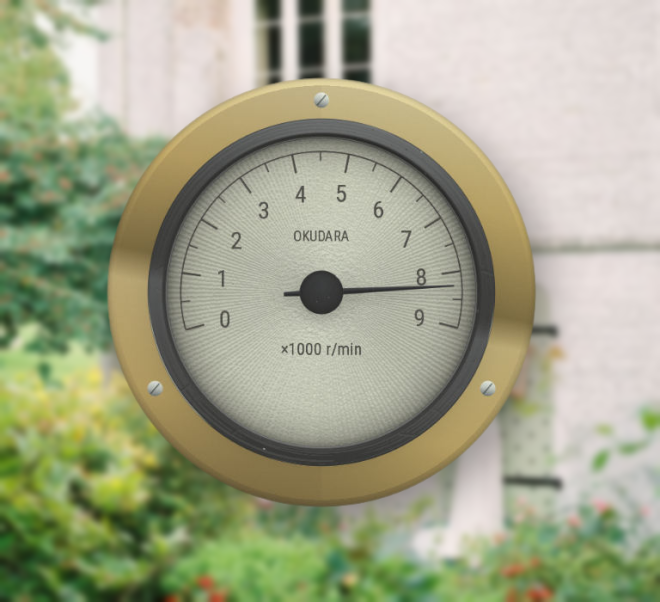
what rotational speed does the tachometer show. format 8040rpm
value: 8250rpm
